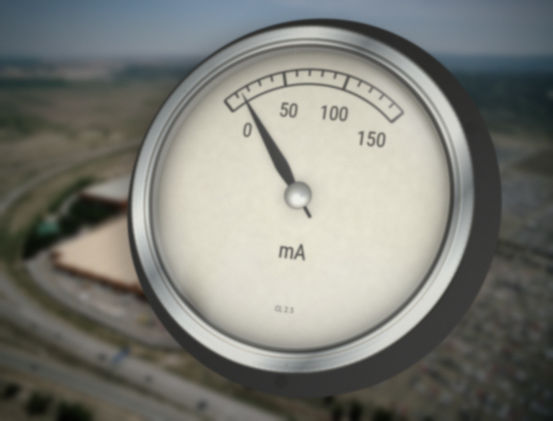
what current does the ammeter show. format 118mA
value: 15mA
